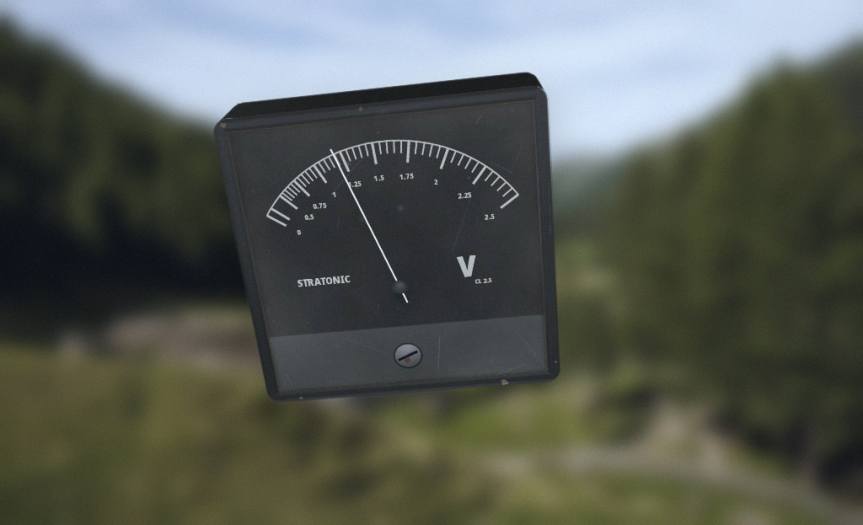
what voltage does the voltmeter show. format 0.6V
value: 1.2V
